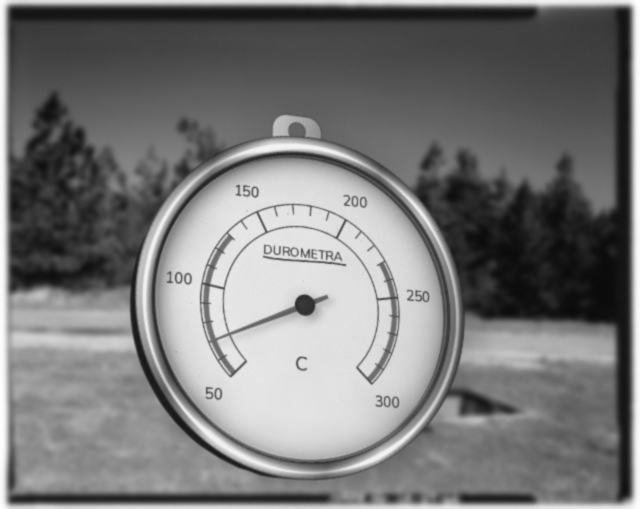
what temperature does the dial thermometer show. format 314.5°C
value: 70°C
